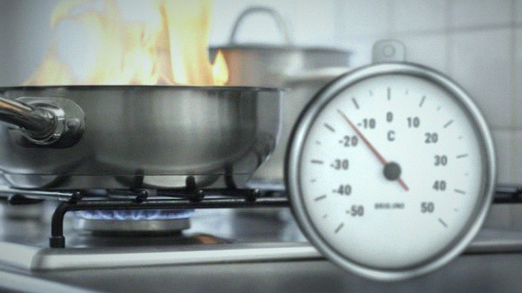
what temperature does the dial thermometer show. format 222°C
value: -15°C
